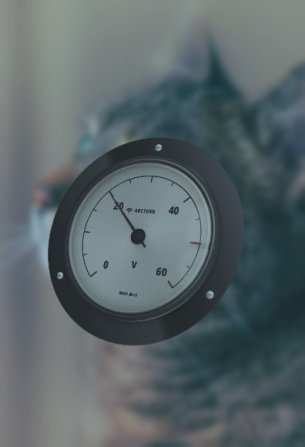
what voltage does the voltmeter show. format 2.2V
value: 20V
